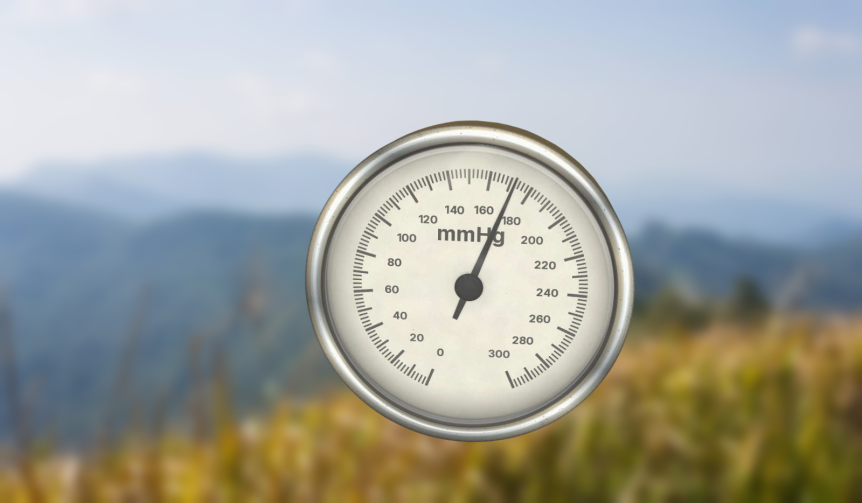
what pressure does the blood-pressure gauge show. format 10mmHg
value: 172mmHg
